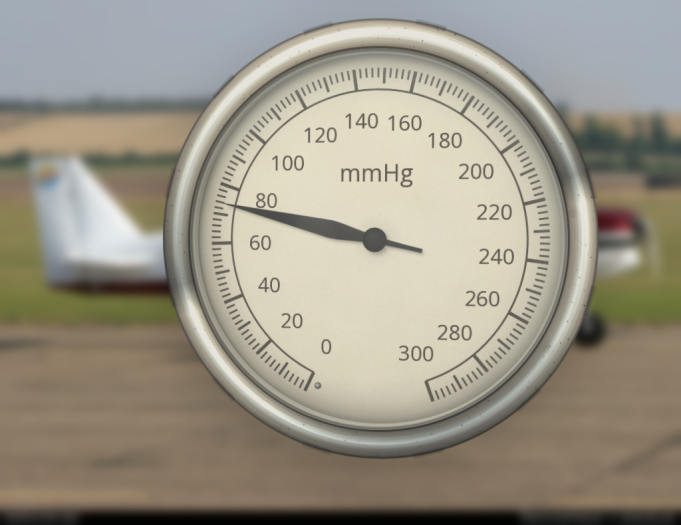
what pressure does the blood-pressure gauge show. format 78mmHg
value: 74mmHg
